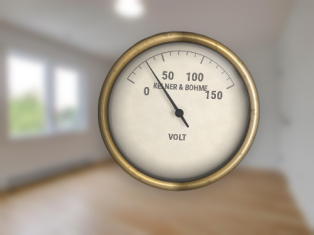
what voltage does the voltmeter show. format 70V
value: 30V
